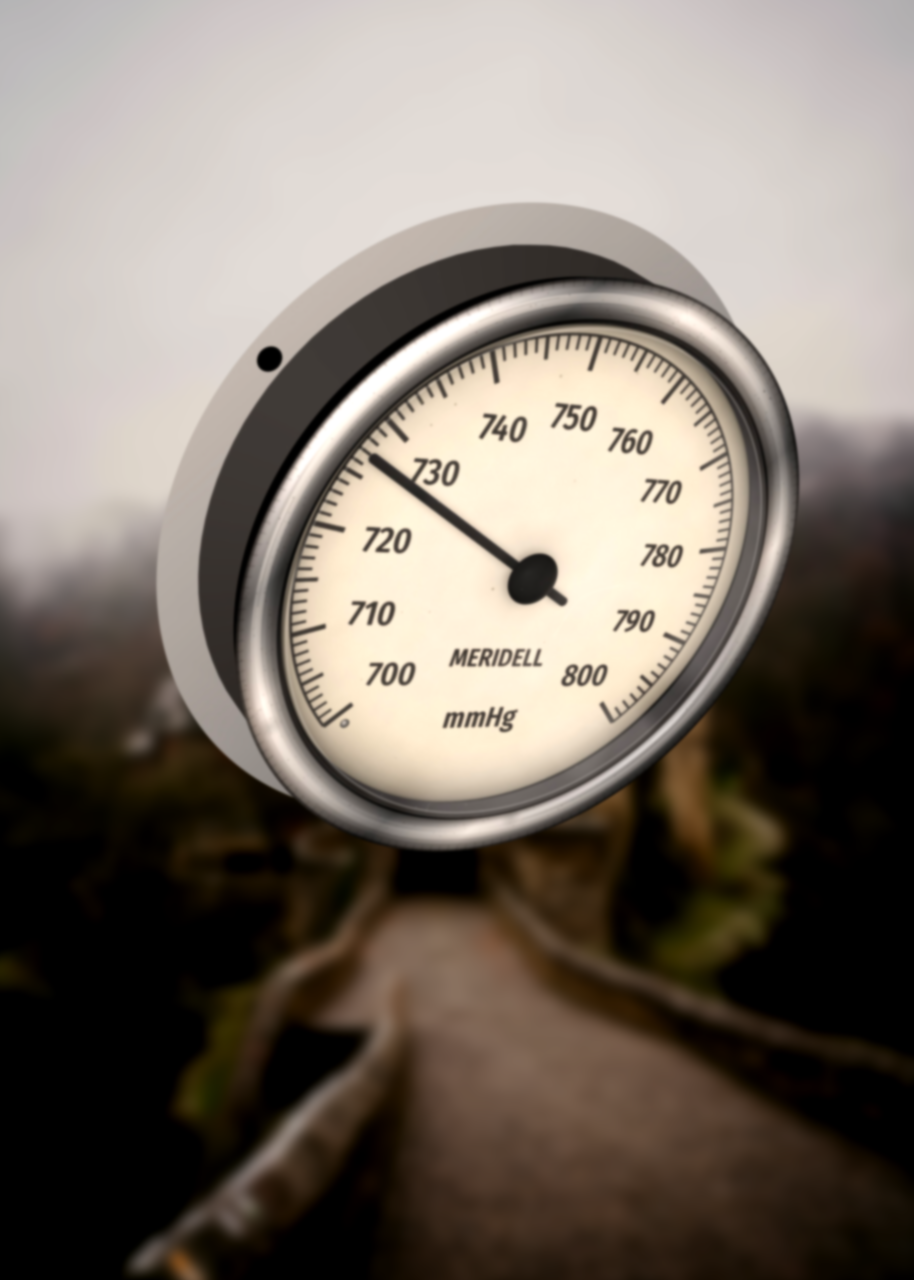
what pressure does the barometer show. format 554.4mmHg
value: 727mmHg
